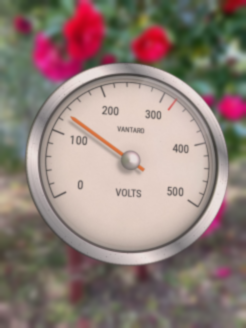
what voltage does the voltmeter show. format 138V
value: 130V
